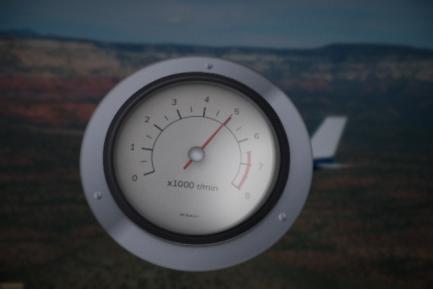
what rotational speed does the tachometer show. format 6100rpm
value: 5000rpm
